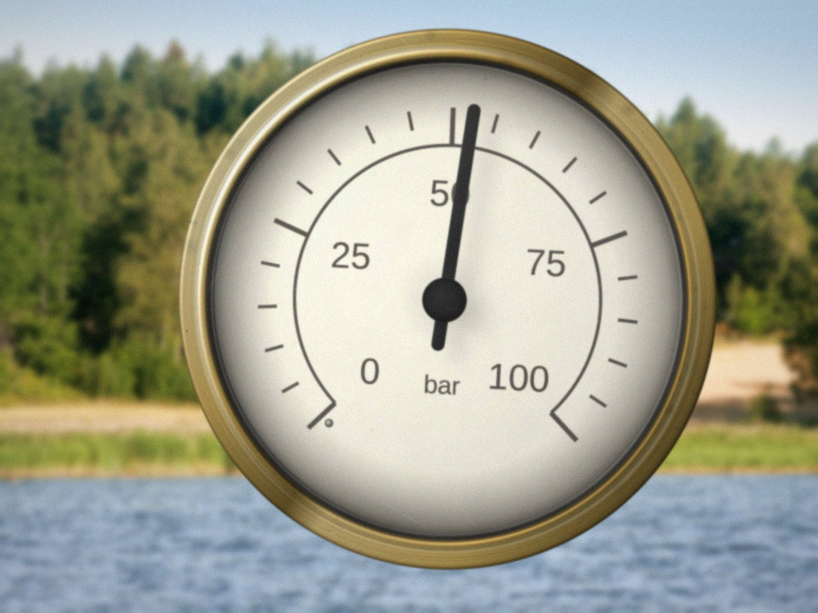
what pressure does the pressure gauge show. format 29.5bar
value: 52.5bar
